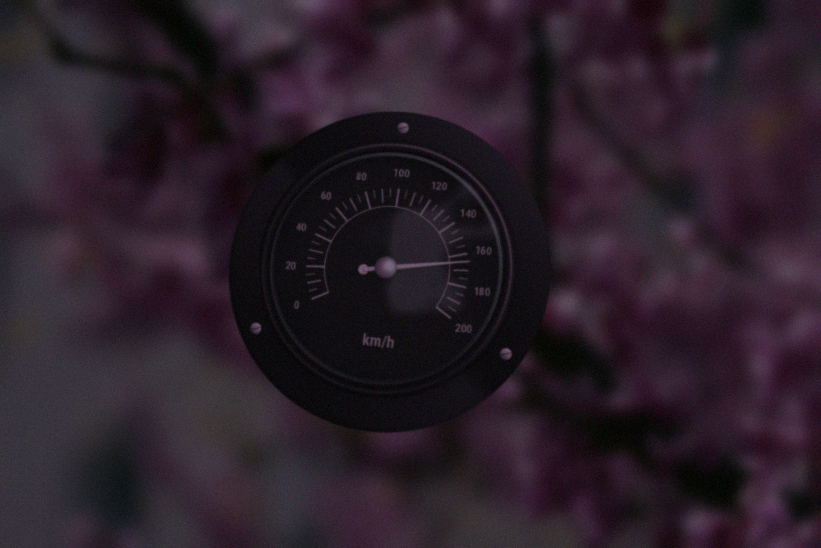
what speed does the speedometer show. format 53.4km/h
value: 165km/h
